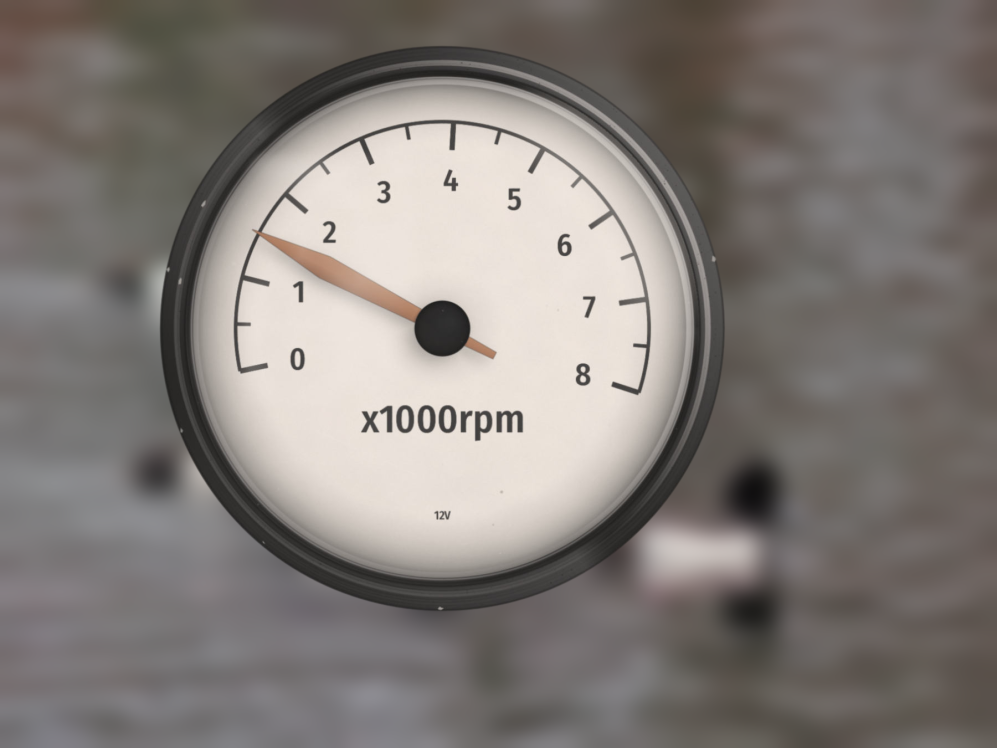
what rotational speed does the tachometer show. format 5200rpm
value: 1500rpm
